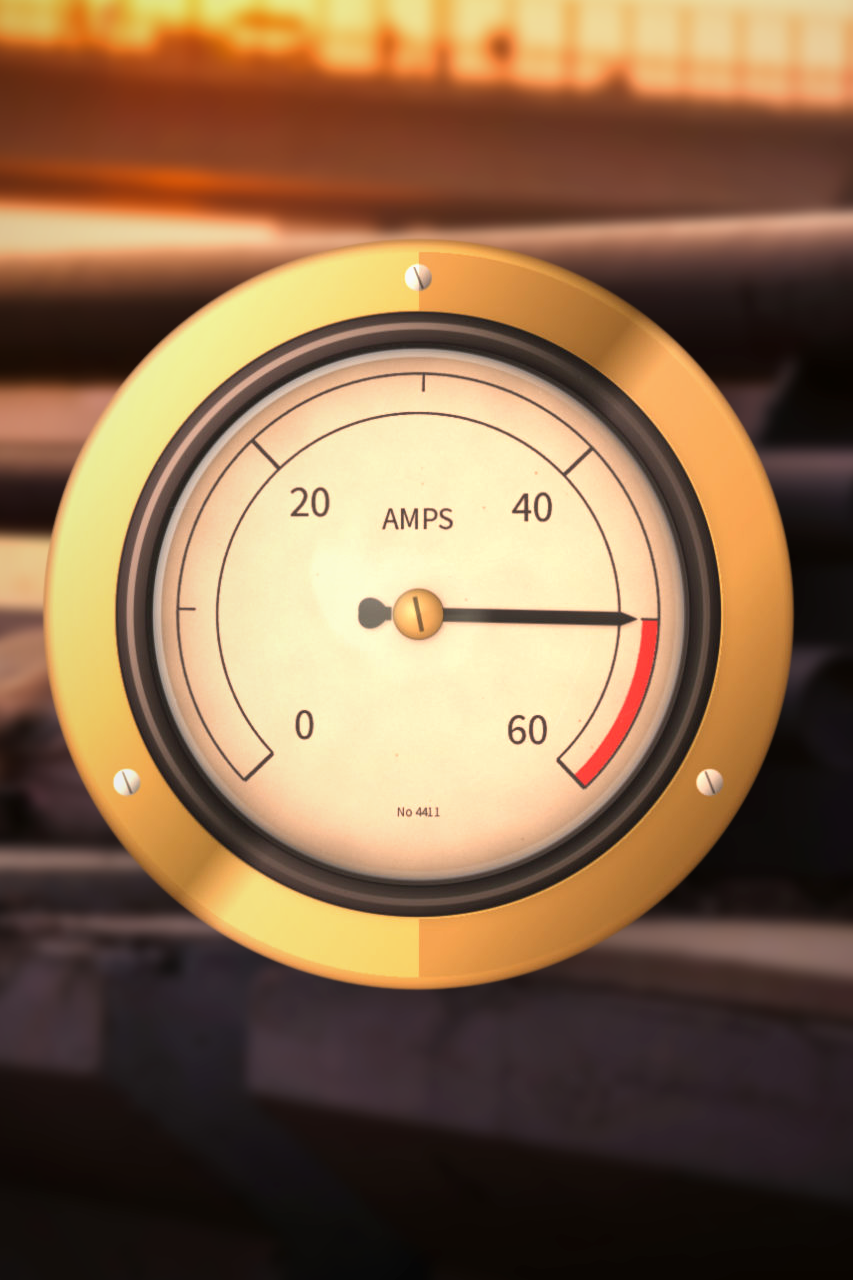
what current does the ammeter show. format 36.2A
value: 50A
